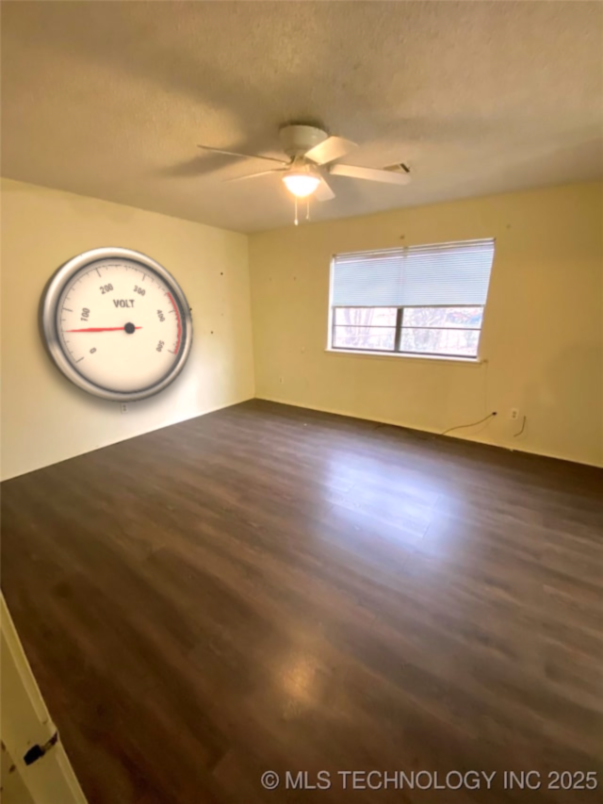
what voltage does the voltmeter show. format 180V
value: 60V
